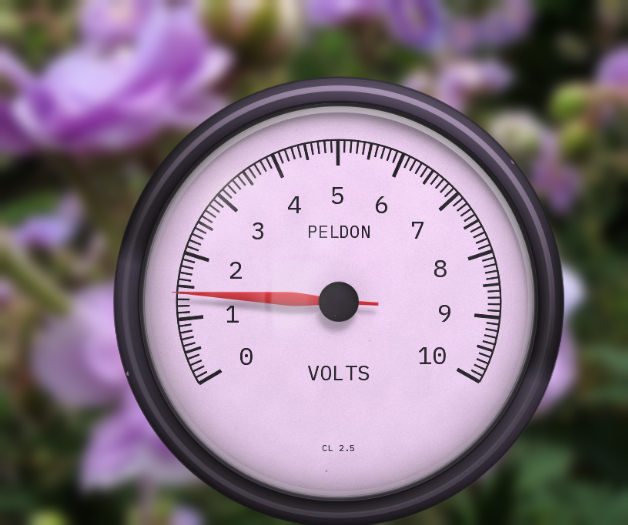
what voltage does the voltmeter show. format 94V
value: 1.4V
